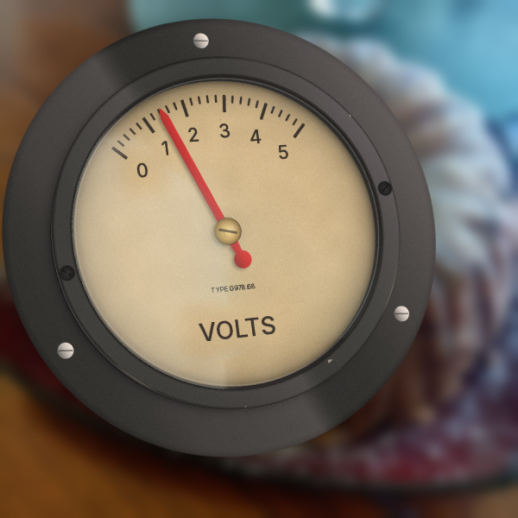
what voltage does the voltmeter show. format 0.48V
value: 1.4V
